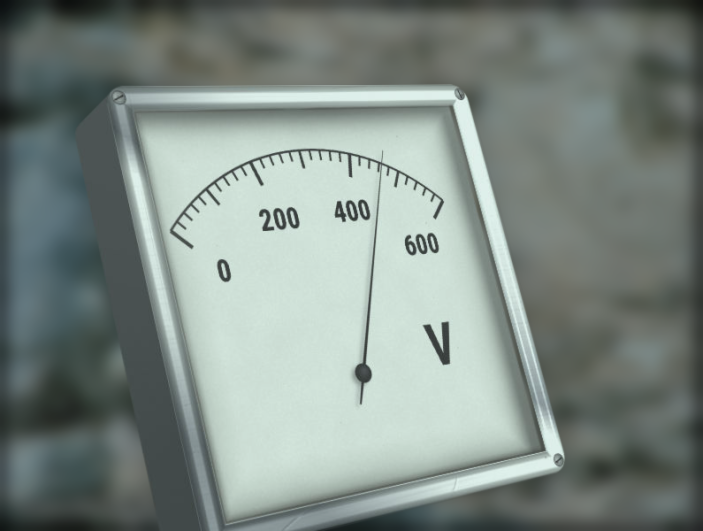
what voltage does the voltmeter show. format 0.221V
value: 460V
